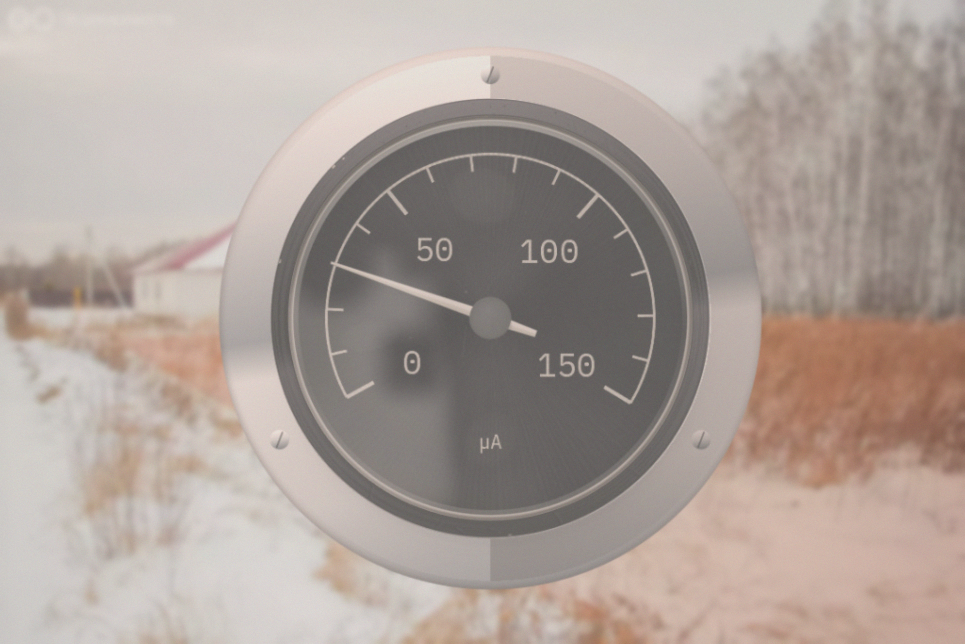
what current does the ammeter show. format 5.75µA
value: 30µA
